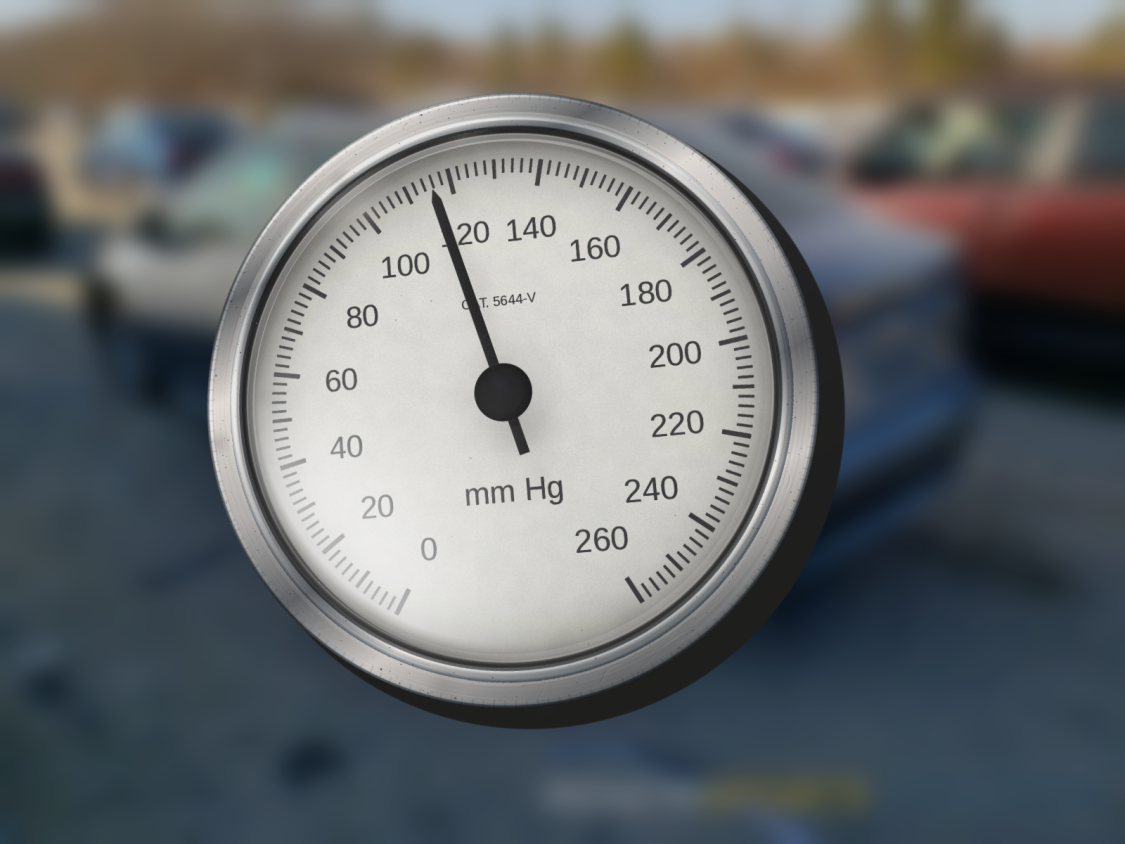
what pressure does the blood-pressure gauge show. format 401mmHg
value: 116mmHg
